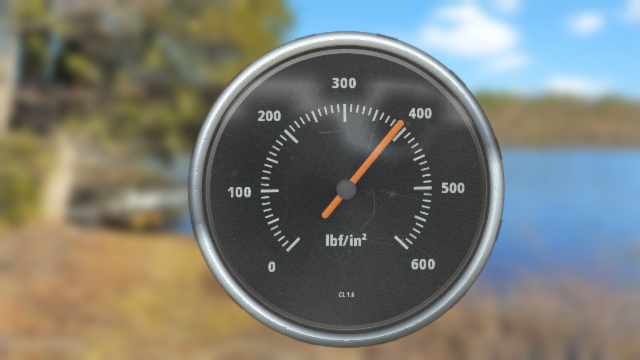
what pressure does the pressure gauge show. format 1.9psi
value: 390psi
